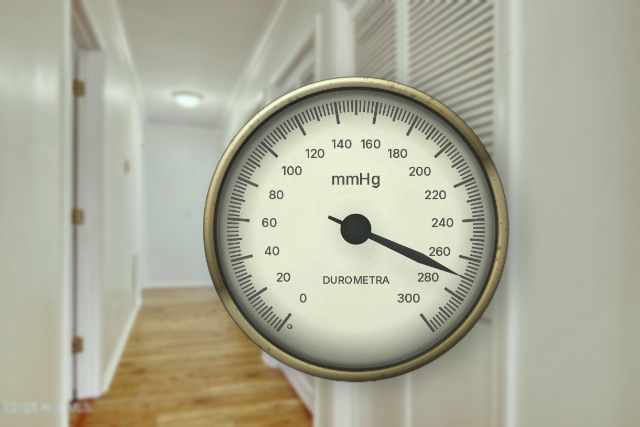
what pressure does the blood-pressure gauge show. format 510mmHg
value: 270mmHg
